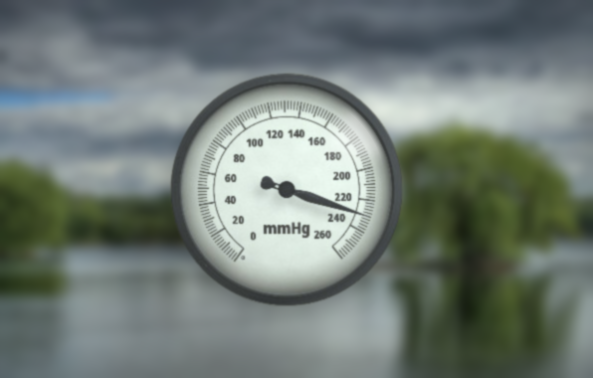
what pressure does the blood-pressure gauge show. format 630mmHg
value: 230mmHg
